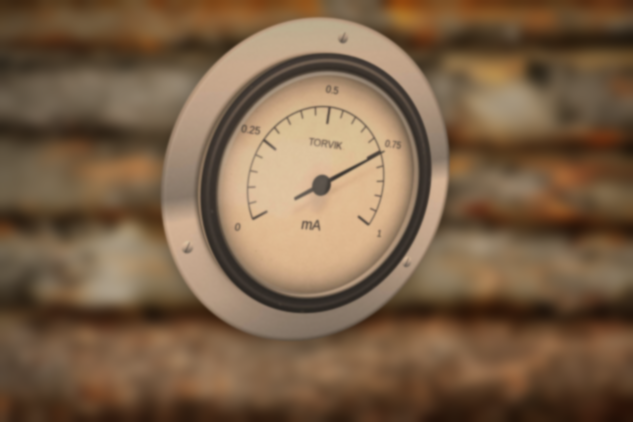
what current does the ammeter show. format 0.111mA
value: 0.75mA
